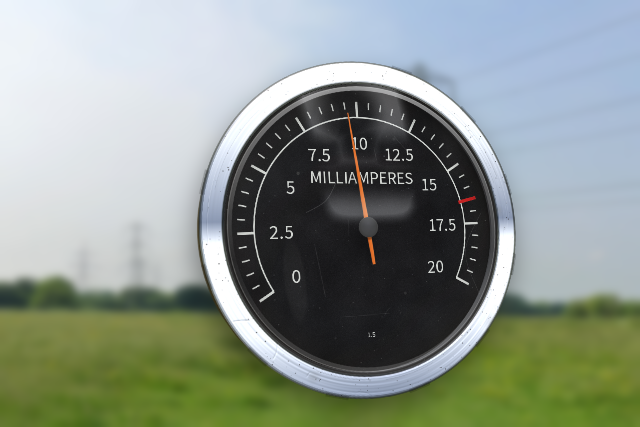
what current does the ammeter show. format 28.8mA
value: 9.5mA
